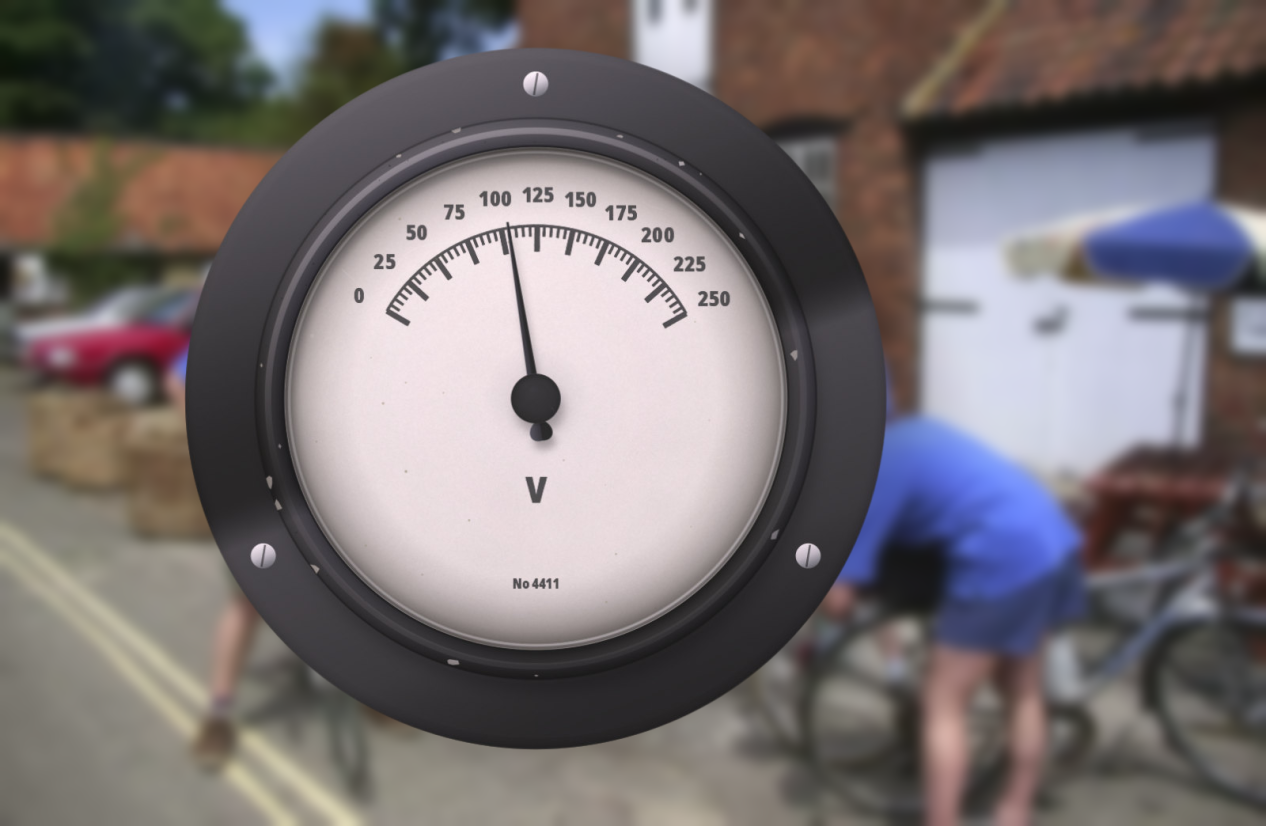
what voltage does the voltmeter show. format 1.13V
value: 105V
